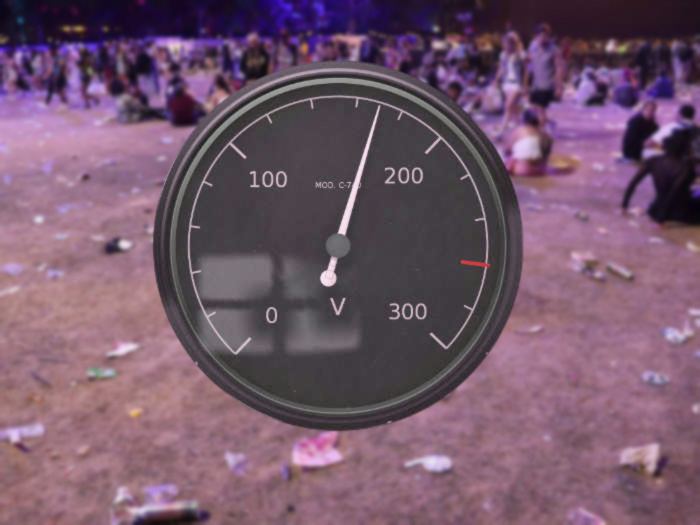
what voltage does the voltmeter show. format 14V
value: 170V
